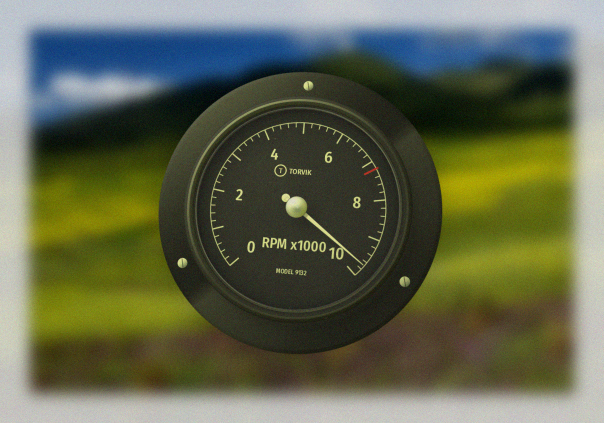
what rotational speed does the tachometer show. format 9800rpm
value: 9700rpm
